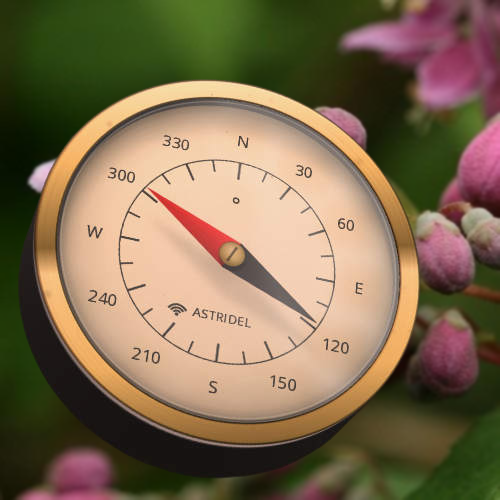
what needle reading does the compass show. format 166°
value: 300°
